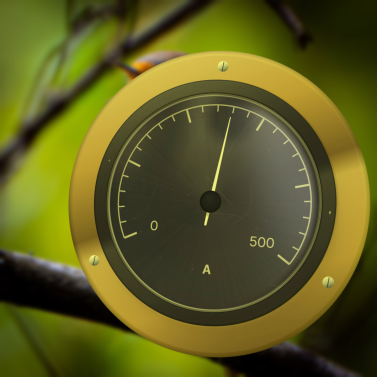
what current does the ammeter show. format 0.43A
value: 260A
